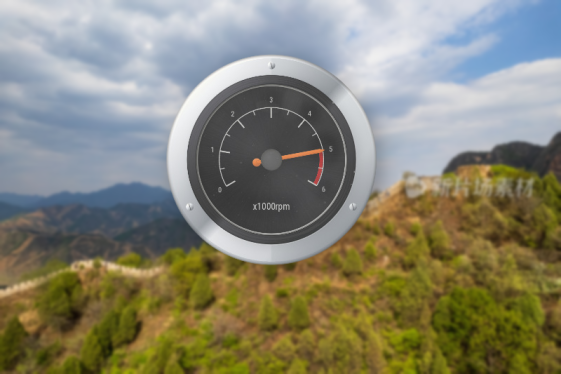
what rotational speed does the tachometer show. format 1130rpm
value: 5000rpm
